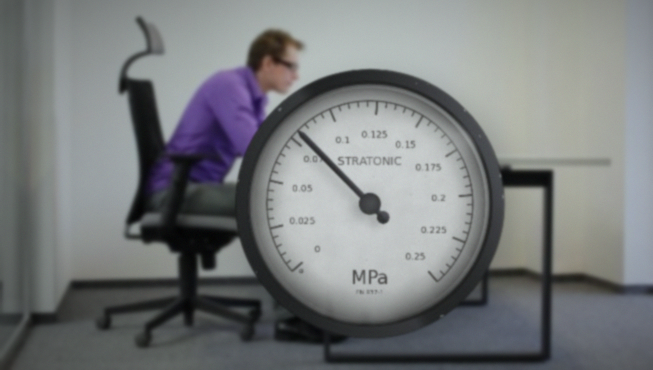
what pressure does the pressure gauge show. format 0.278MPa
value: 0.08MPa
